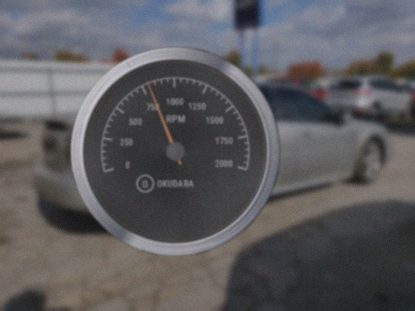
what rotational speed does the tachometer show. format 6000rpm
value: 800rpm
